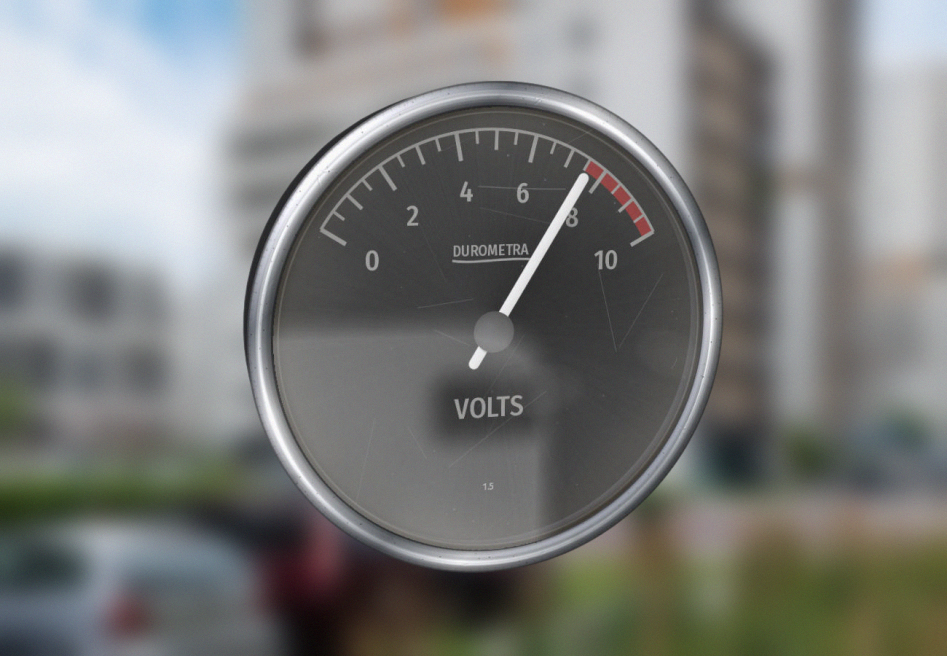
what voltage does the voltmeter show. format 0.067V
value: 7.5V
